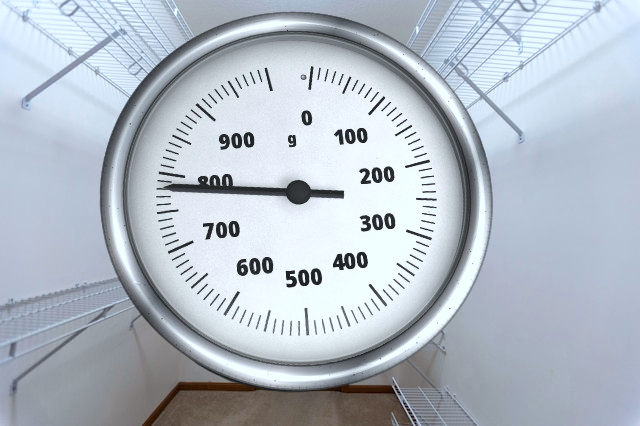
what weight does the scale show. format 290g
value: 780g
